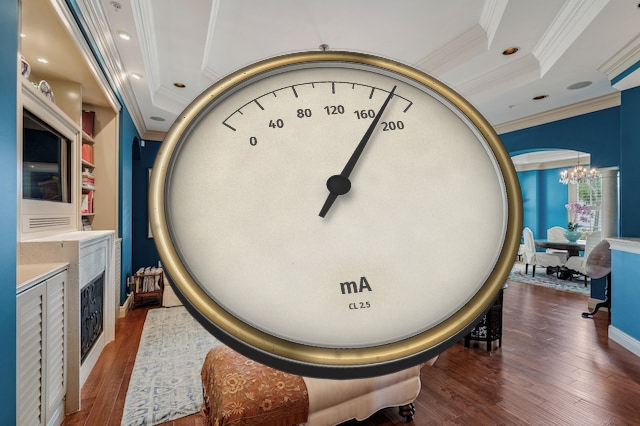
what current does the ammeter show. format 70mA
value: 180mA
